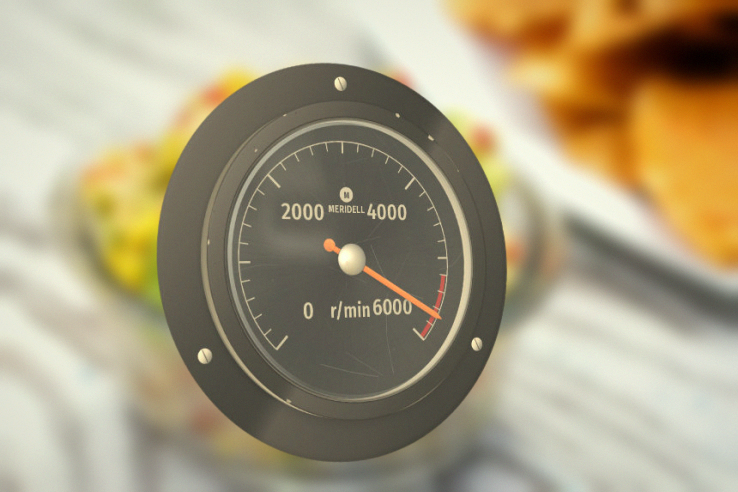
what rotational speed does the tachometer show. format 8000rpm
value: 5700rpm
